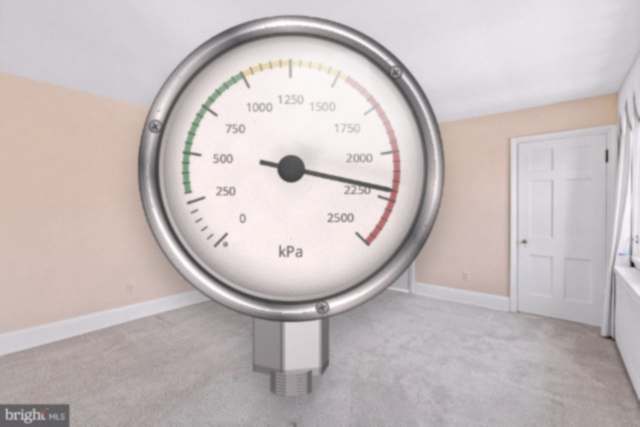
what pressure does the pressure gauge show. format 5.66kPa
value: 2200kPa
